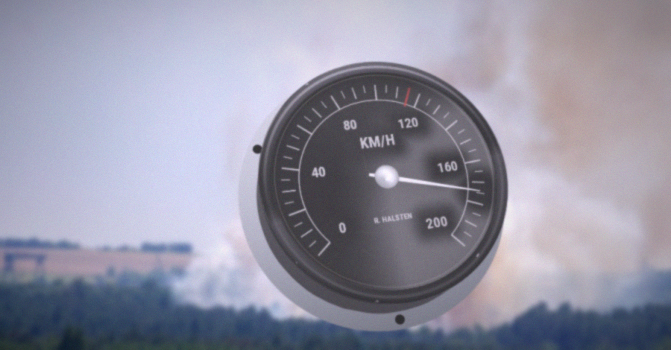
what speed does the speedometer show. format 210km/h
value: 175km/h
